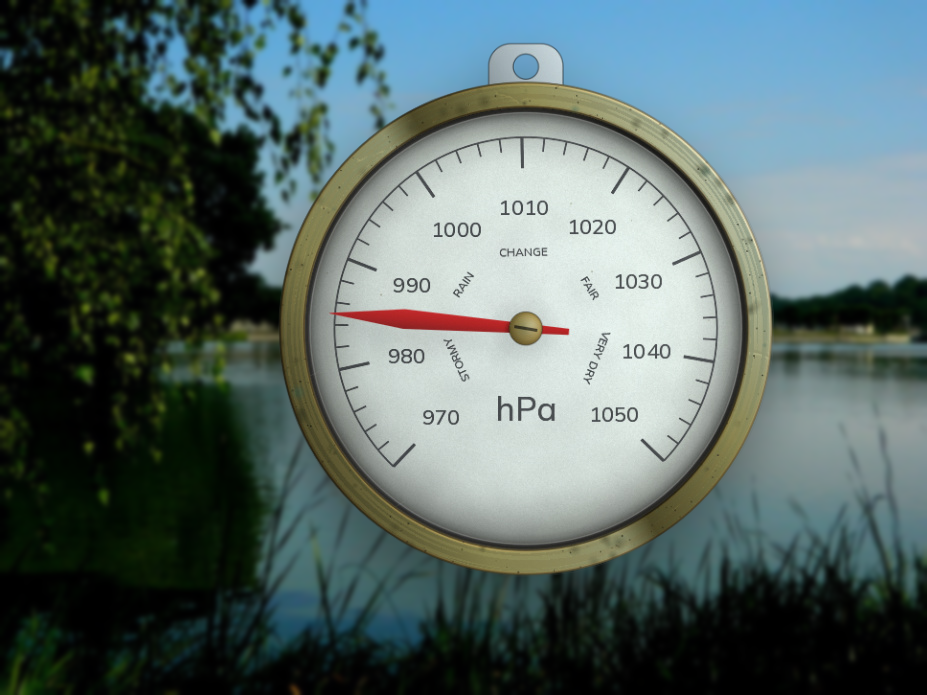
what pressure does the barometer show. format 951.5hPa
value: 985hPa
